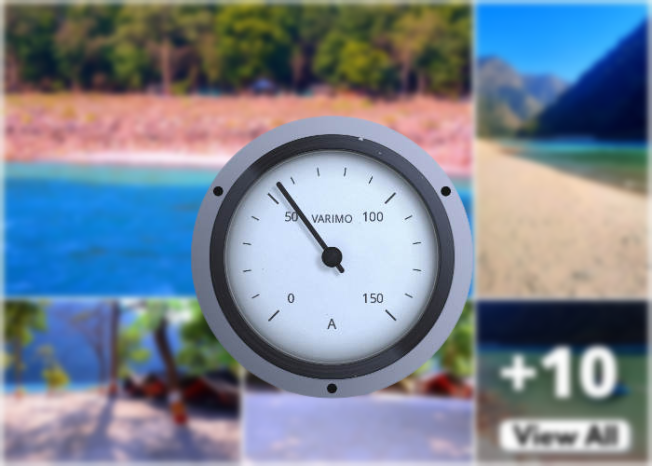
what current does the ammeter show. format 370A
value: 55A
